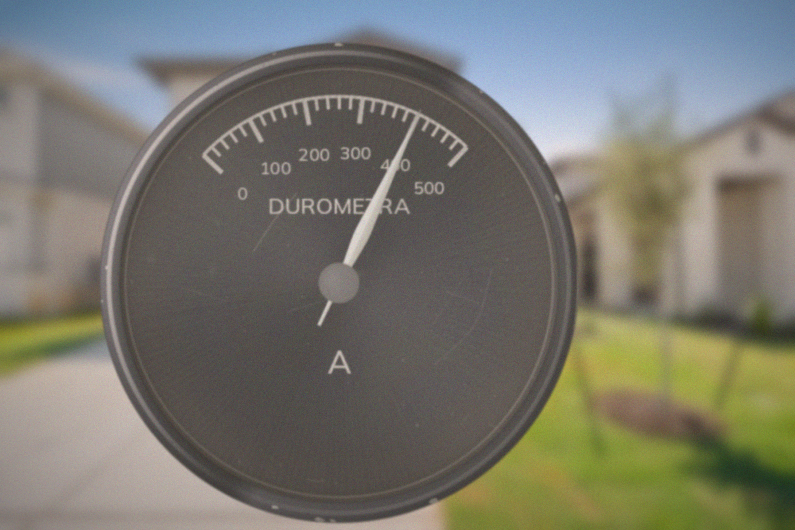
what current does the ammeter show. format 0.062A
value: 400A
